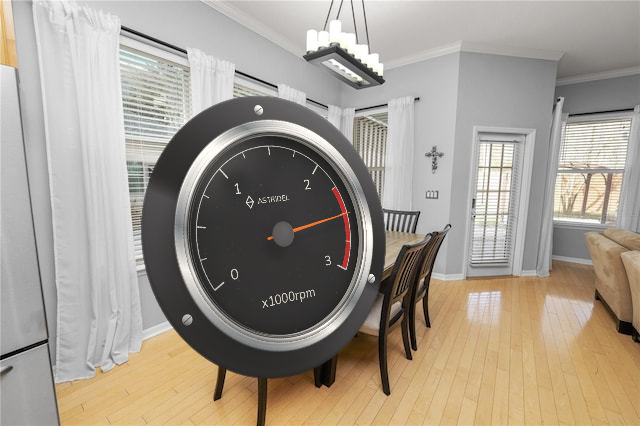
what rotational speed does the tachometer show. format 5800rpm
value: 2500rpm
